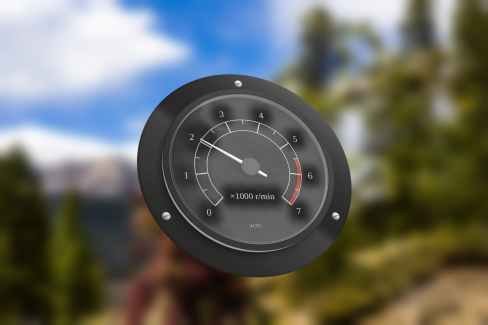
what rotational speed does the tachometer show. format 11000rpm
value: 2000rpm
